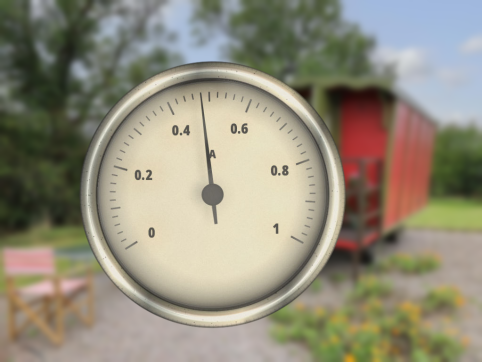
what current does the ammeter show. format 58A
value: 0.48A
